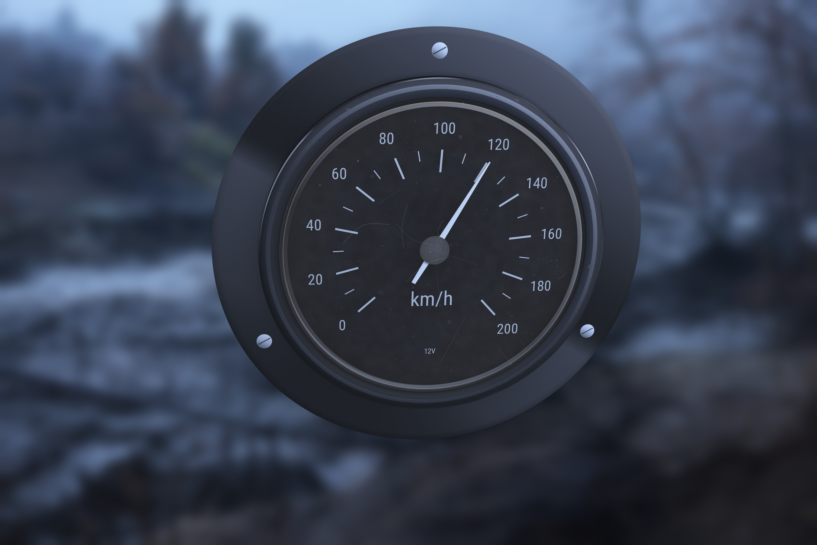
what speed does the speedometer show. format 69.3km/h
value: 120km/h
